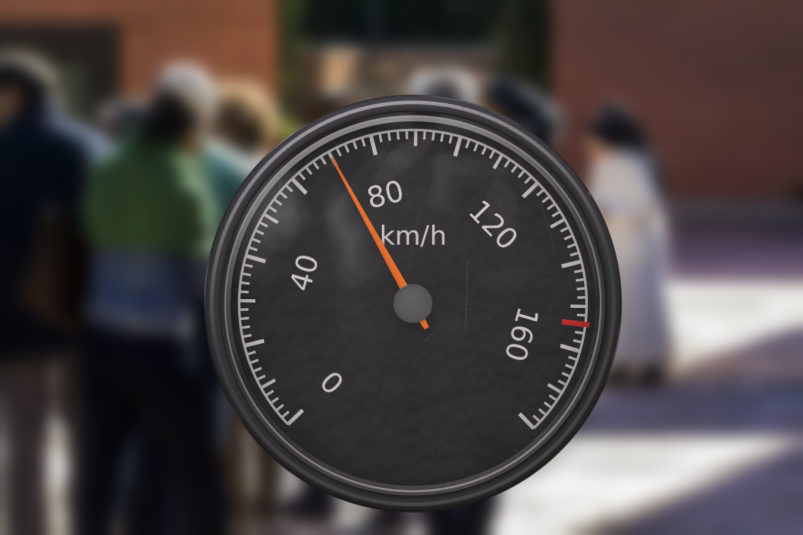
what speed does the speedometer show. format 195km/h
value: 70km/h
